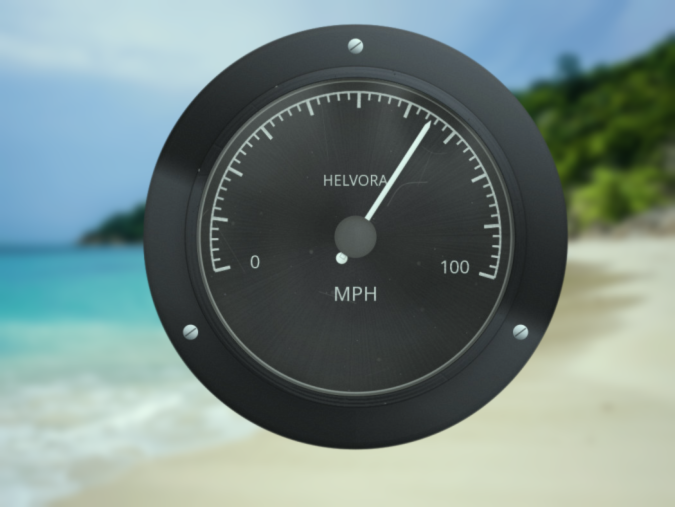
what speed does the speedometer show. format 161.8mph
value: 65mph
